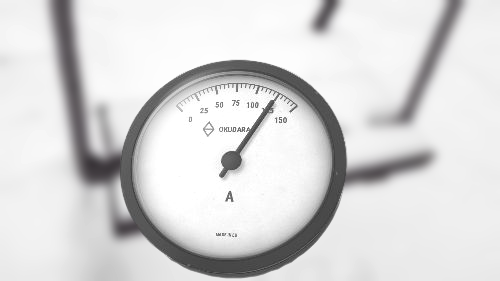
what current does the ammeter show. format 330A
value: 125A
